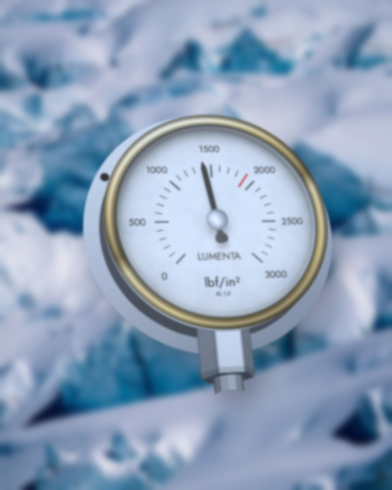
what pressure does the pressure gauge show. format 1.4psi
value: 1400psi
